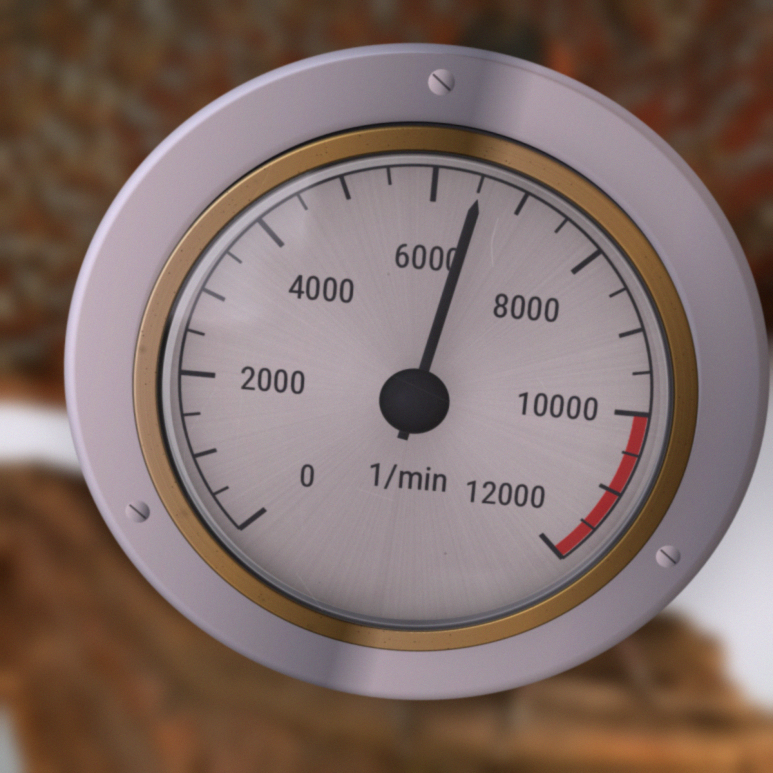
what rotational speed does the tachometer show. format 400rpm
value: 6500rpm
